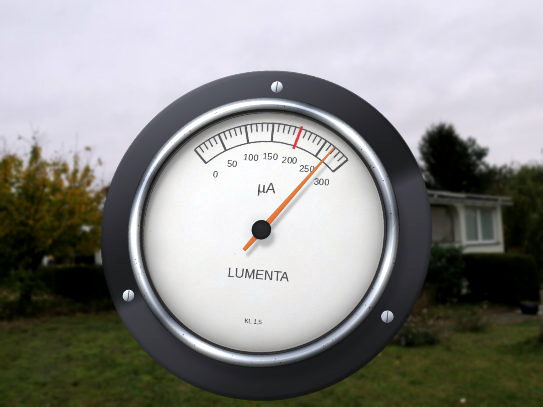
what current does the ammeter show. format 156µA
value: 270µA
